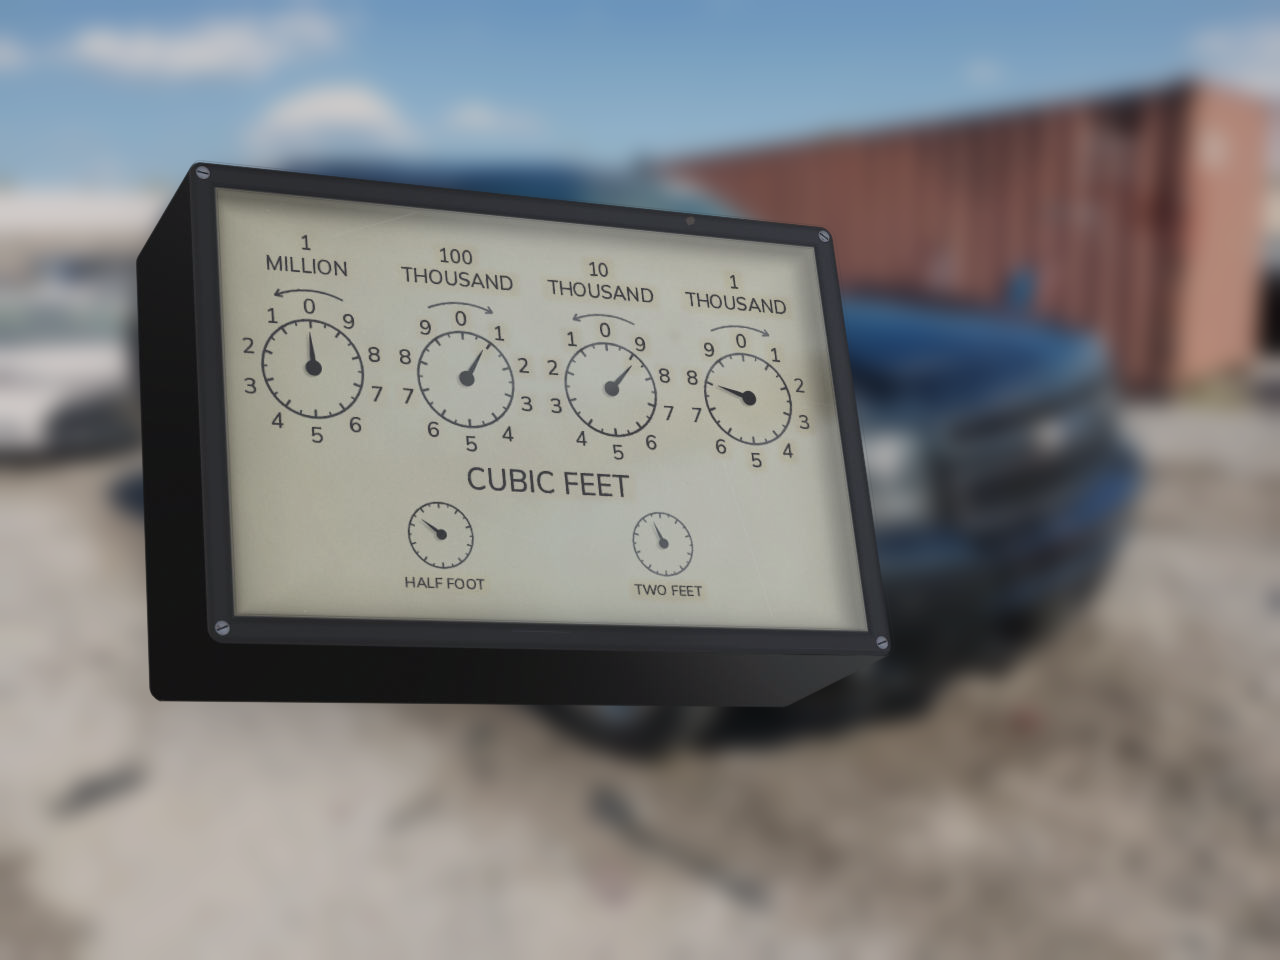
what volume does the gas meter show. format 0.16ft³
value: 8800ft³
